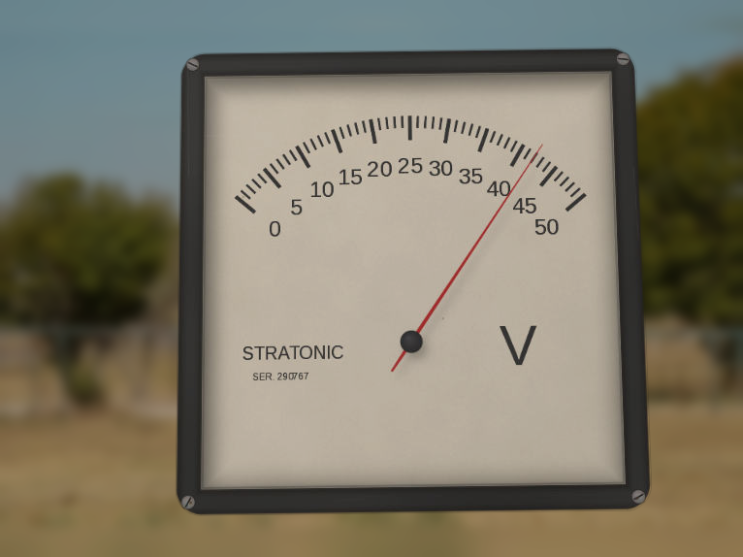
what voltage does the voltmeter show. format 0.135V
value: 42V
